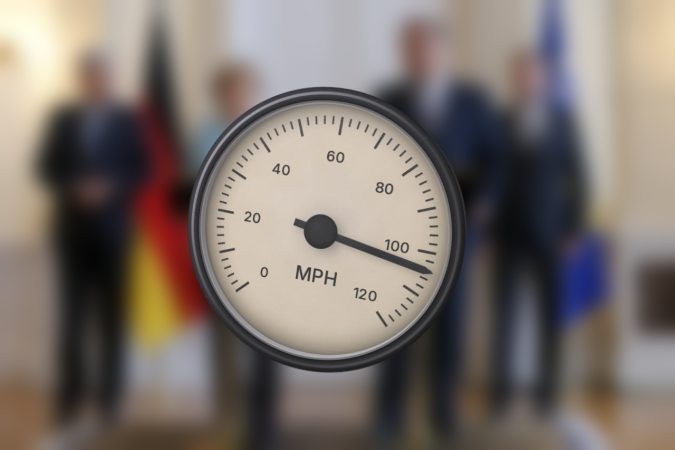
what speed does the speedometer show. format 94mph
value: 104mph
